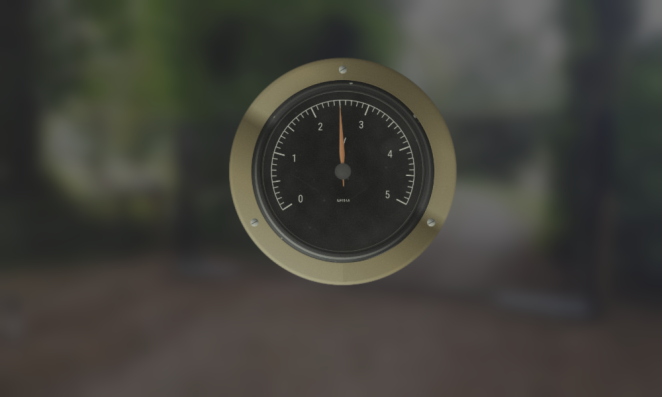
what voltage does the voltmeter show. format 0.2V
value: 2.5V
